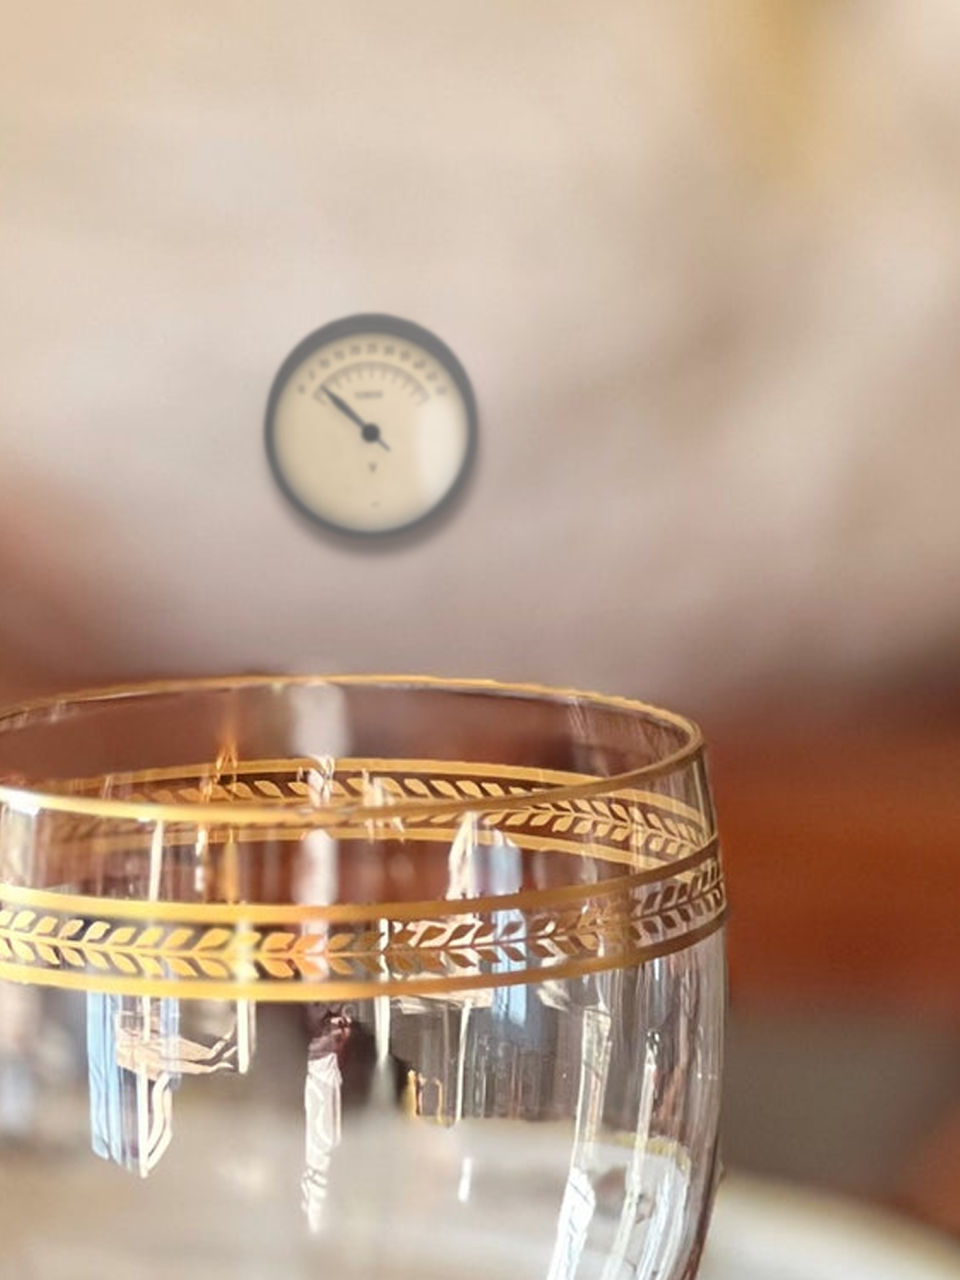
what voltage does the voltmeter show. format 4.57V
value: 5V
